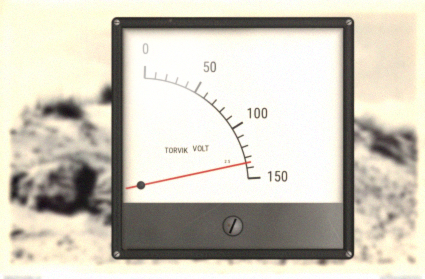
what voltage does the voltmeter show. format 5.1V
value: 135V
